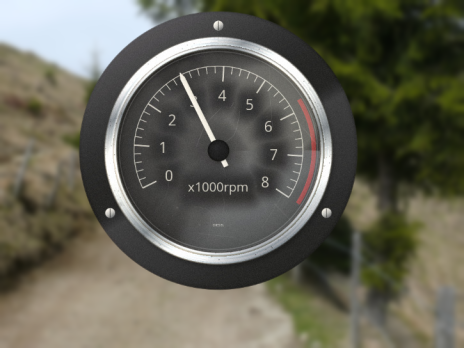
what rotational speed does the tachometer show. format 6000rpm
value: 3000rpm
